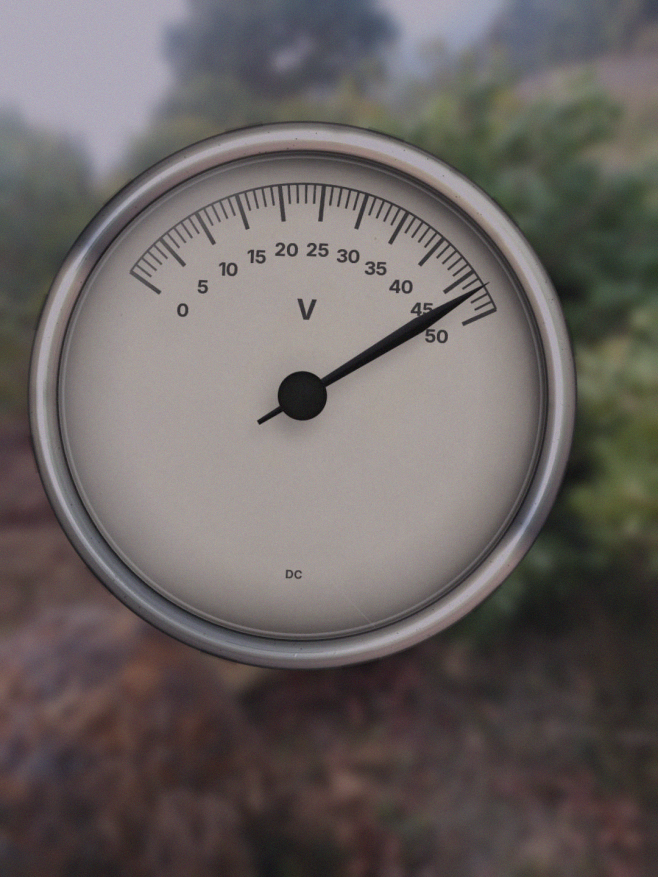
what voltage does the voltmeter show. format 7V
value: 47V
